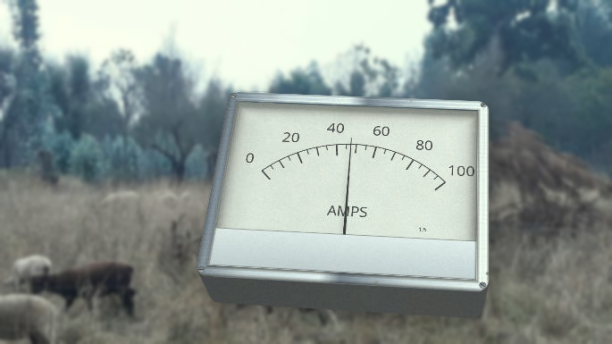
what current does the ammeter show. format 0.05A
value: 47.5A
